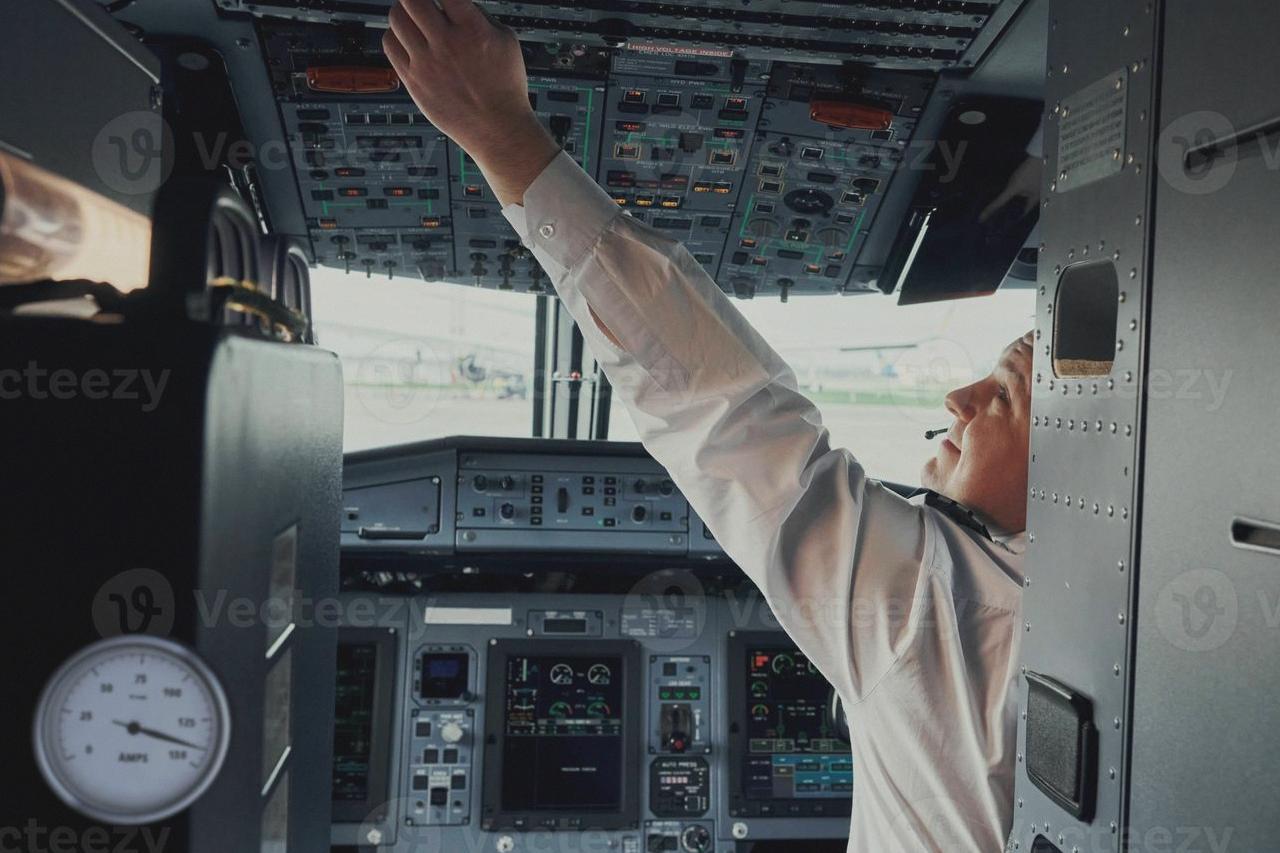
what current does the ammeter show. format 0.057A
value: 140A
